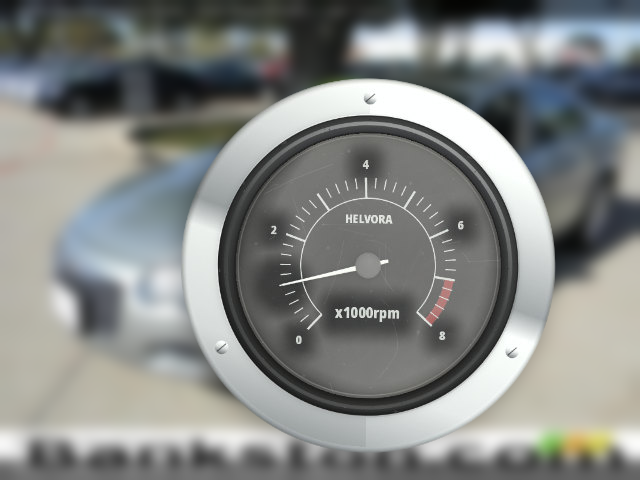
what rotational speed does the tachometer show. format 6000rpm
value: 1000rpm
